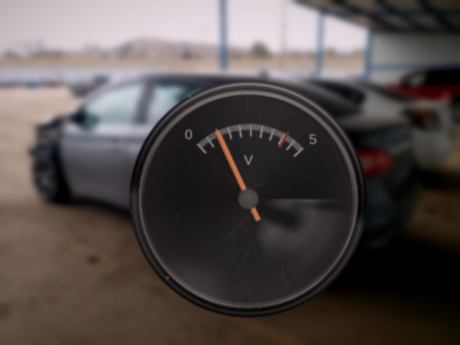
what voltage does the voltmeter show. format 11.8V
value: 1V
